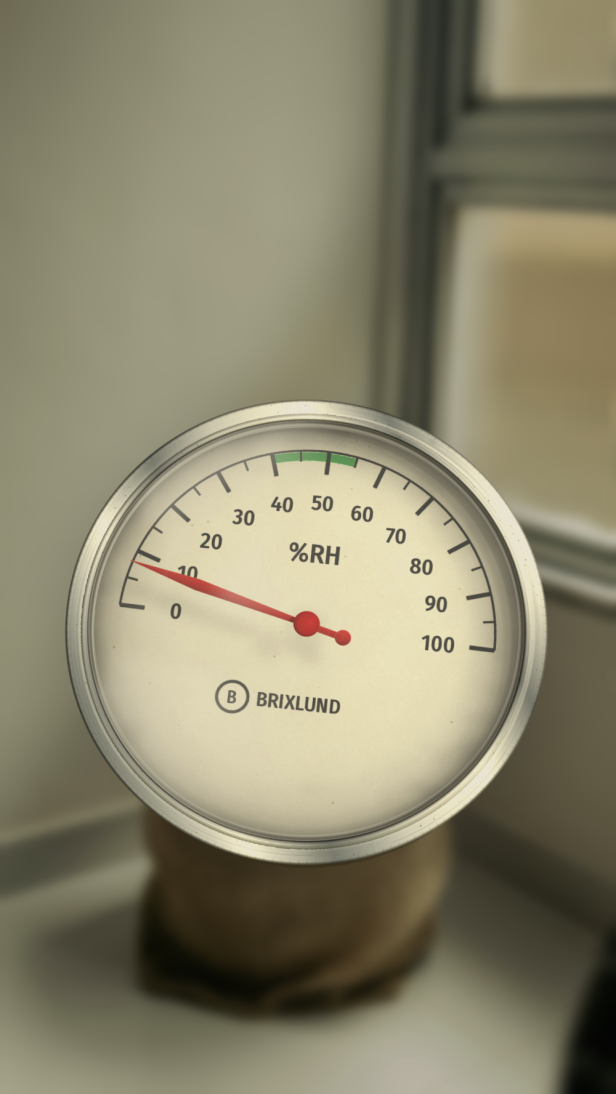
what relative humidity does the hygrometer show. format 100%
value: 7.5%
